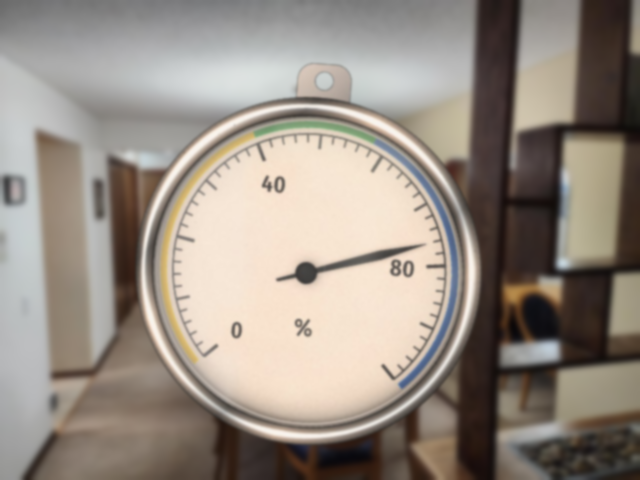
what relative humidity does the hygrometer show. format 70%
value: 76%
